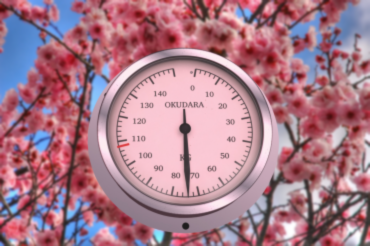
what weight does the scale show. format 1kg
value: 74kg
